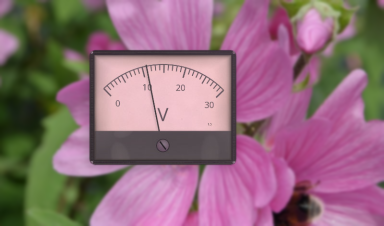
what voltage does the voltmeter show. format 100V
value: 11V
